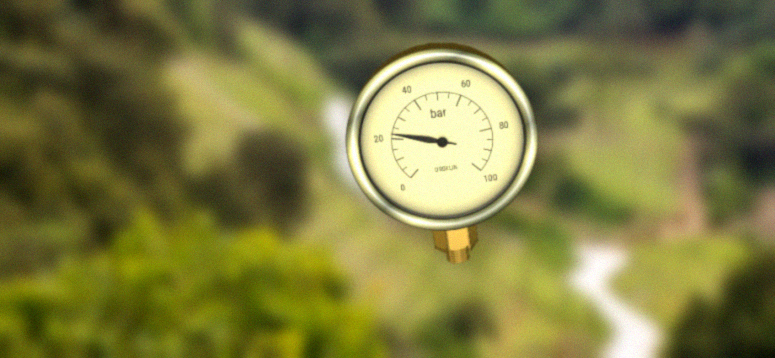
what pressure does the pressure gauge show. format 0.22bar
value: 22.5bar
